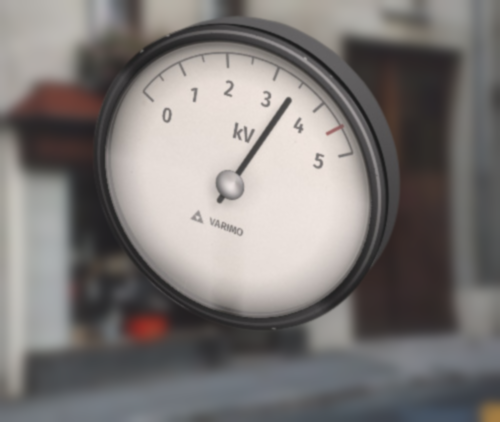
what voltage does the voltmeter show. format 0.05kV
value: 3.5kV
